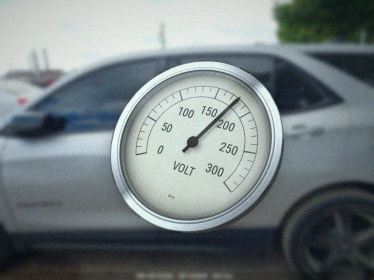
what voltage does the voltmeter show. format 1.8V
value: 180V
